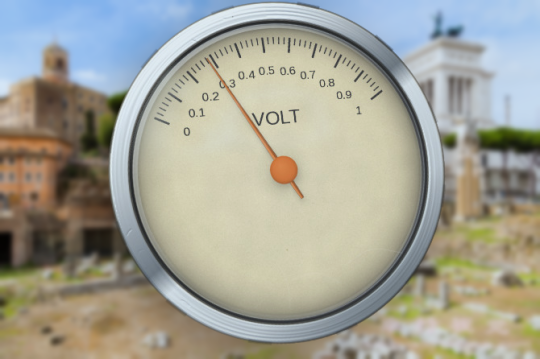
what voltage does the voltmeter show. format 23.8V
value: 0.28V
